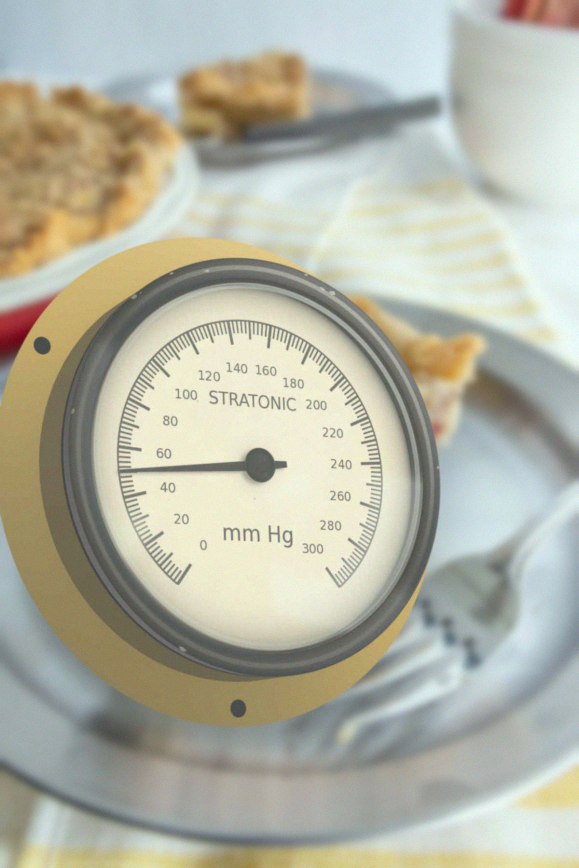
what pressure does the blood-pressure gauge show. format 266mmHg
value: 50mmHg
